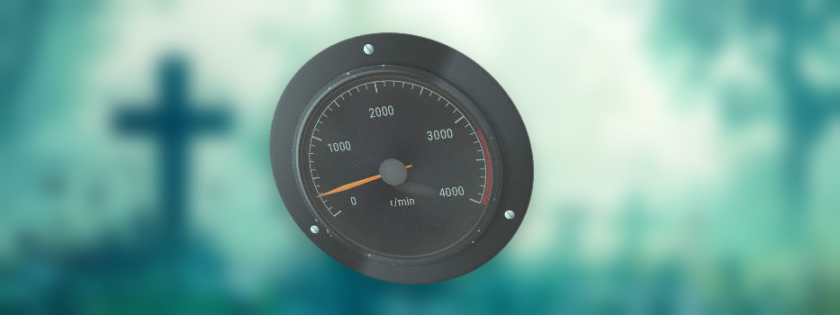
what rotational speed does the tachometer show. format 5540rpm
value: 300rpm
